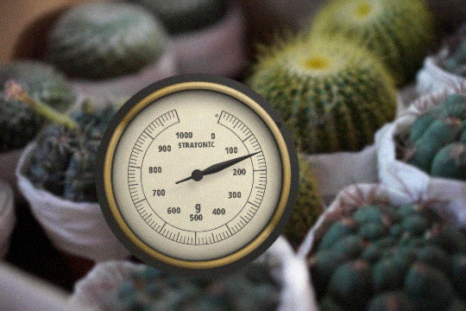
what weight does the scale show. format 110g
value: 150g
